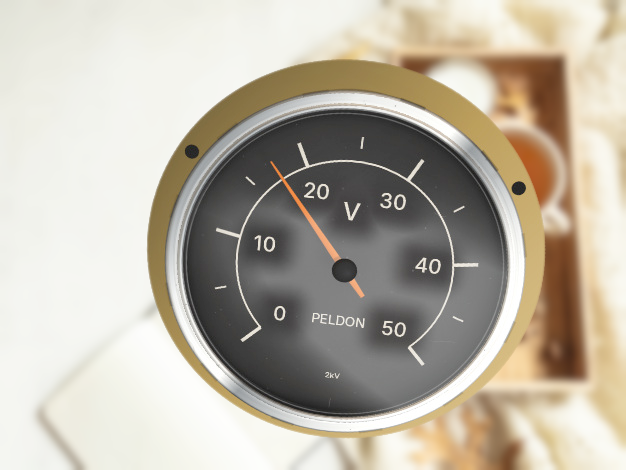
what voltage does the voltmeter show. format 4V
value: 17.5V
